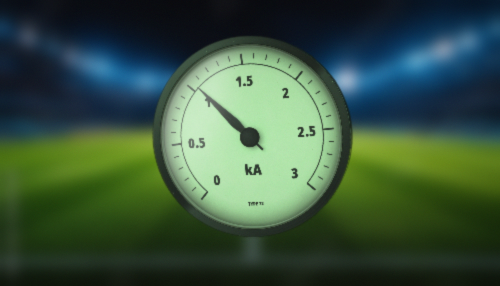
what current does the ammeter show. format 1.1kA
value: 1.05kA
